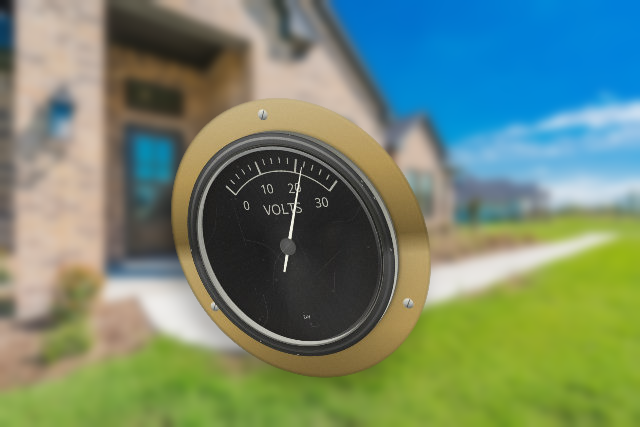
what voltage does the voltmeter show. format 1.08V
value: 22V
